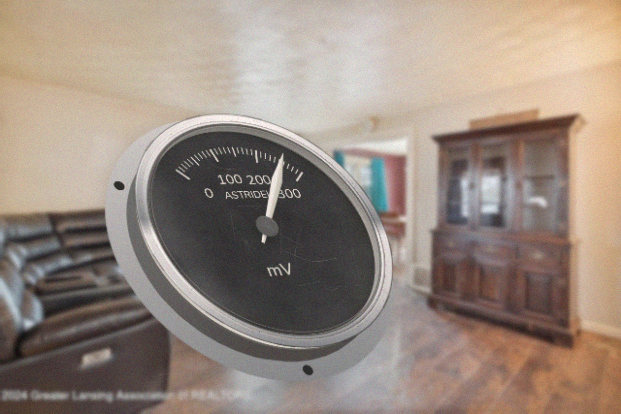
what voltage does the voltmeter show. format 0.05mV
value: 250mV
